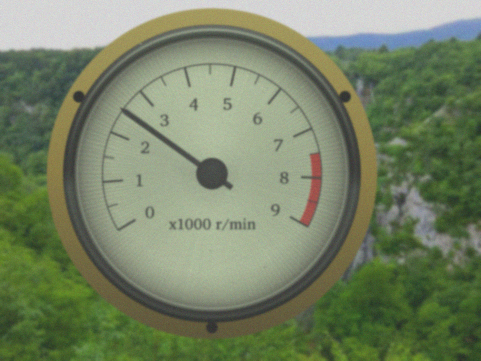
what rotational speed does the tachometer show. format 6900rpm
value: 2500rpm
